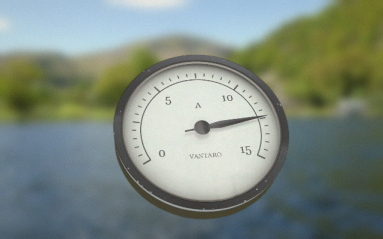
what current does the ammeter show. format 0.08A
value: 12.5A
